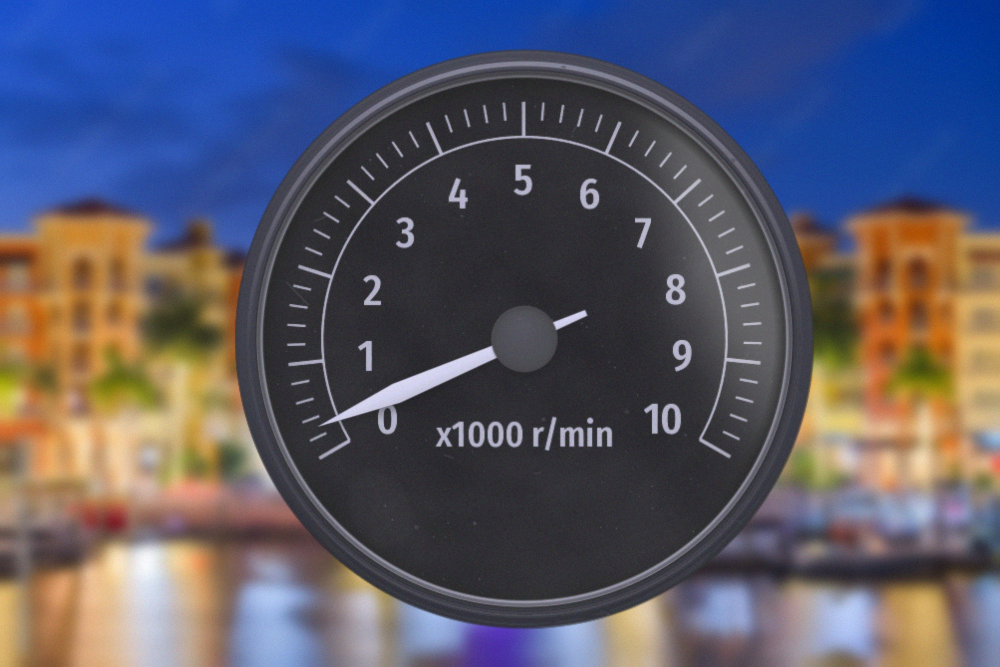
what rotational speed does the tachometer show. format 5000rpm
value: 300rpm
